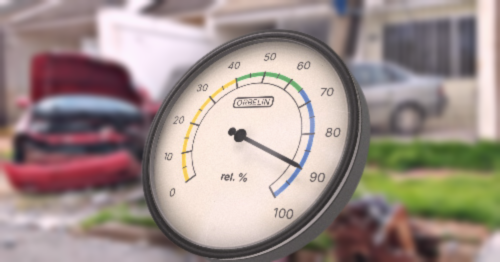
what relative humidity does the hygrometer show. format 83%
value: 90%
